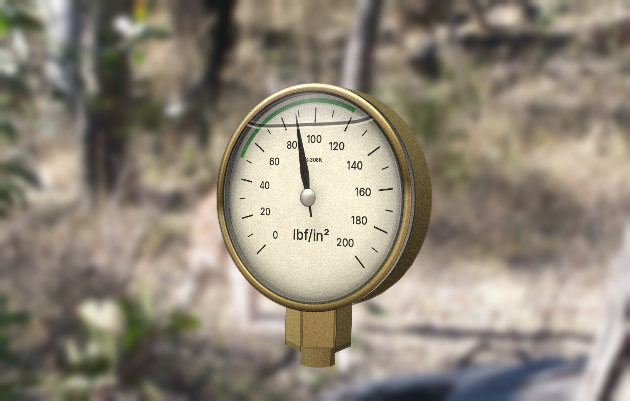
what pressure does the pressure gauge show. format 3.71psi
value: 90psi
